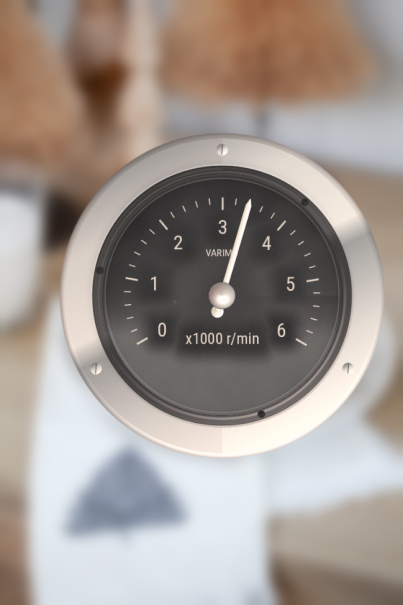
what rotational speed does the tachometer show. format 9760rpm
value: 3400rpm
